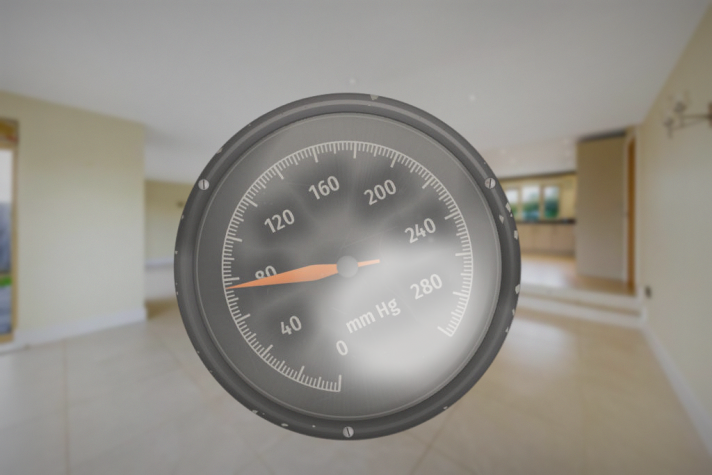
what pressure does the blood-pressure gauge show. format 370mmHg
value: 76mmHg
